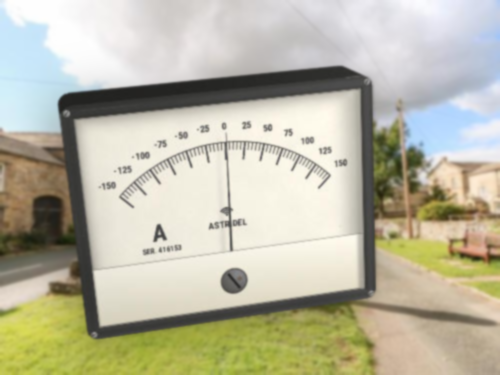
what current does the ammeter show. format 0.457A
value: 0A
